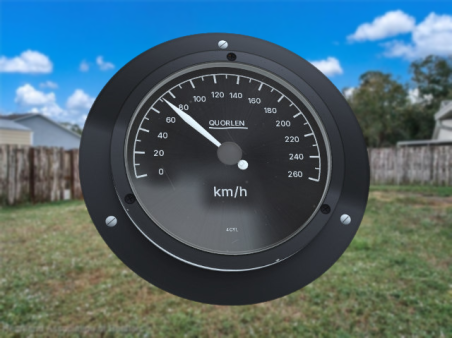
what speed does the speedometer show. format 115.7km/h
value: 70km/h
